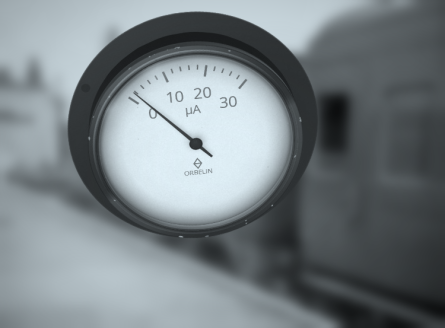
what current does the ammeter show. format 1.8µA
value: 2µA
